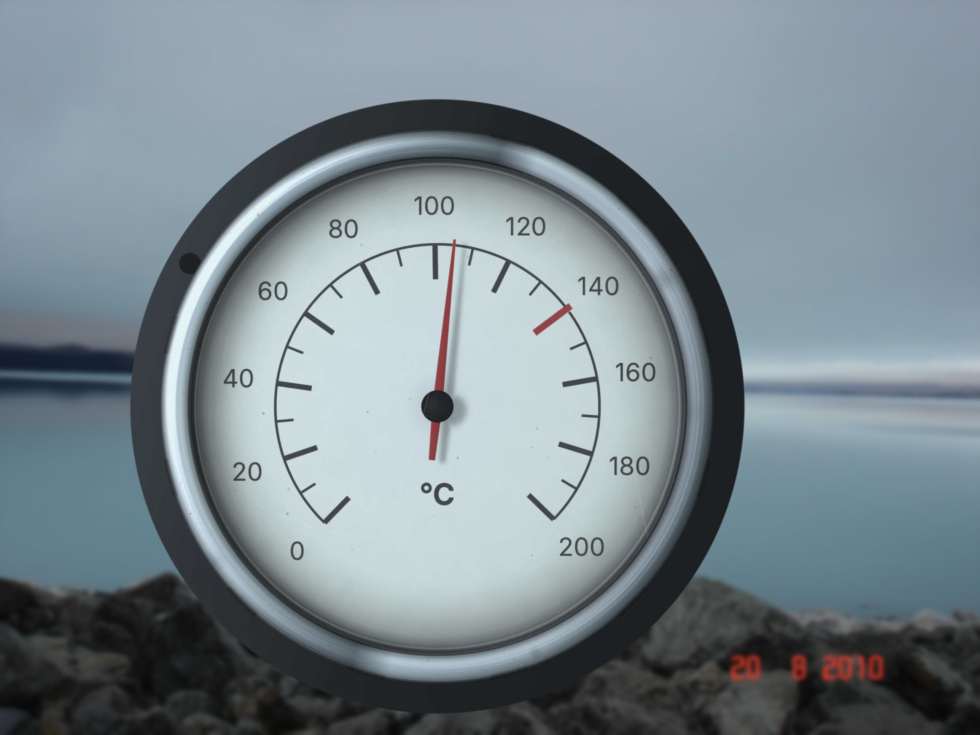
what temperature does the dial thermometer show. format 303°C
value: 105°C
